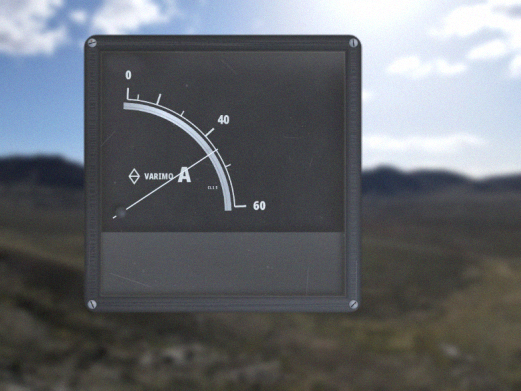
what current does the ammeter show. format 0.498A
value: 45A
